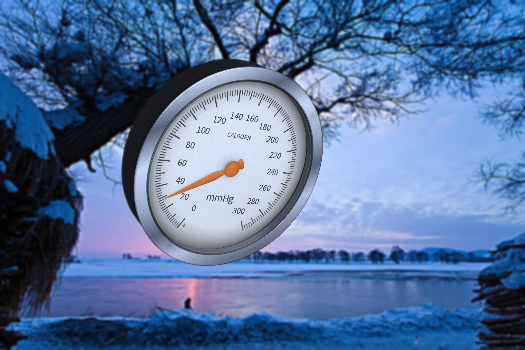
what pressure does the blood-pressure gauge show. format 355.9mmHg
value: 30mmHg
